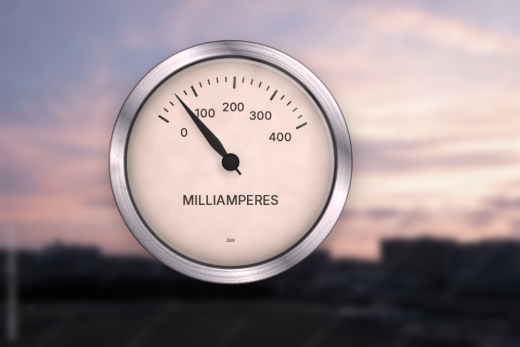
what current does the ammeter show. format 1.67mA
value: 60mA
